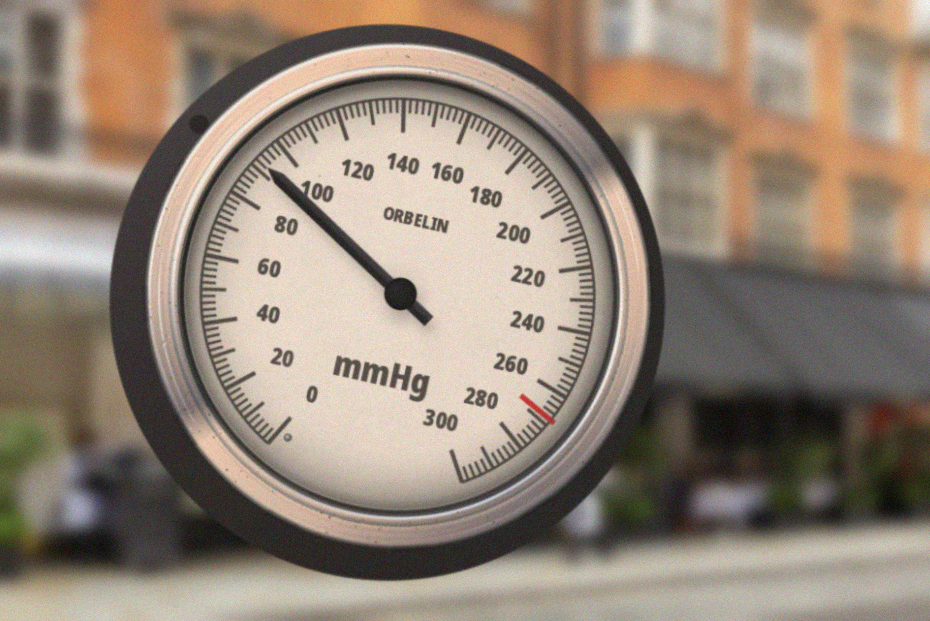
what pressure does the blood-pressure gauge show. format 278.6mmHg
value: 92mmHg
